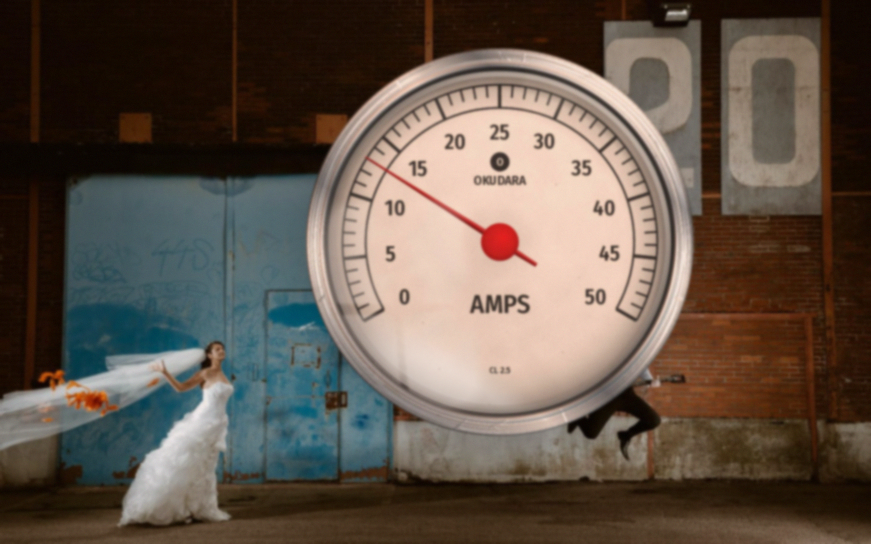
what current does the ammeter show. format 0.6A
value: 13A
